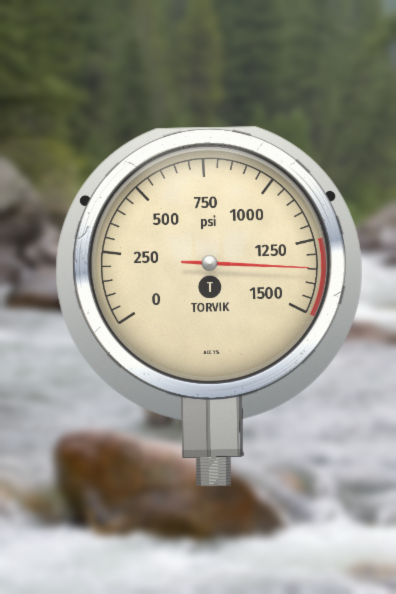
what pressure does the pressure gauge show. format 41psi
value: 1350psi
